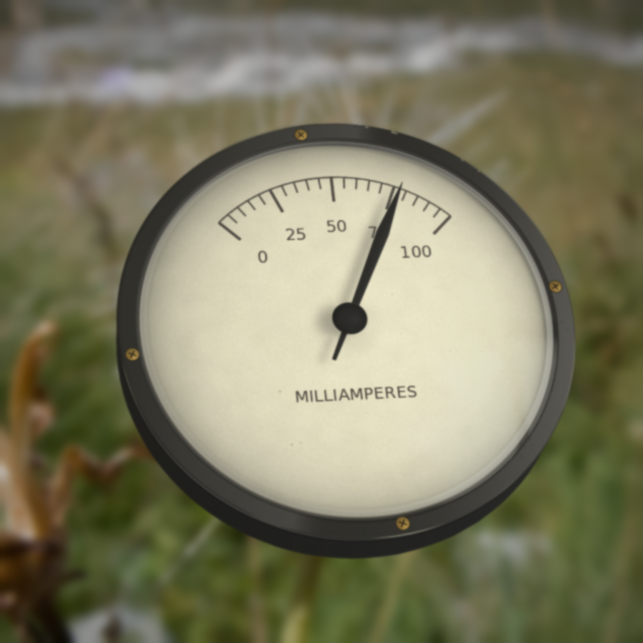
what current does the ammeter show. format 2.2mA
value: 77.5mA
